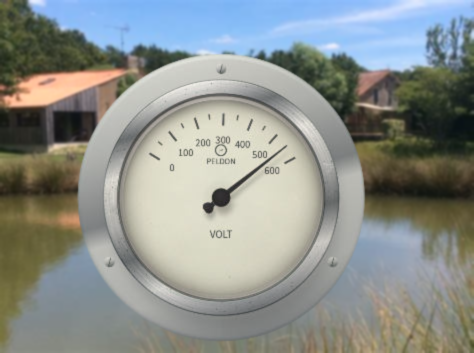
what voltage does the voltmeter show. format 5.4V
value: 550V
